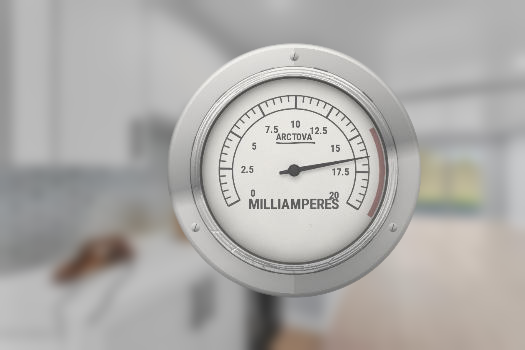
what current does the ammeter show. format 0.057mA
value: 16.5mA
